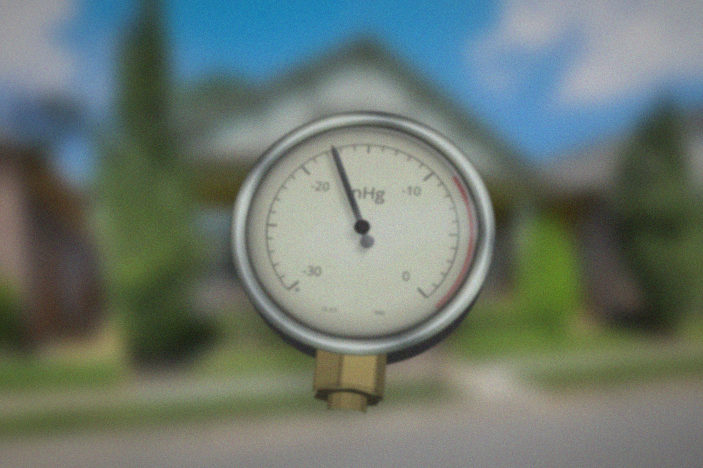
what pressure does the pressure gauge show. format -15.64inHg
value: -17.5inHg
